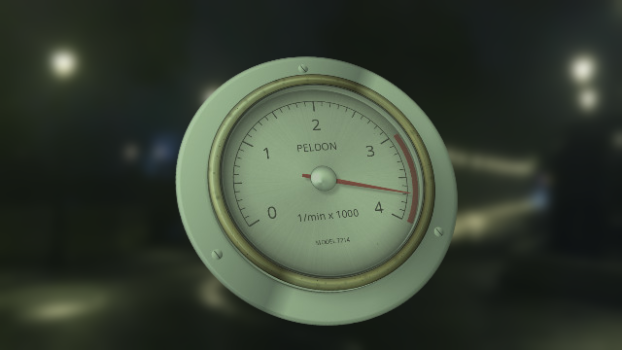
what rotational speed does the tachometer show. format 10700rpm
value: 3700rpm
